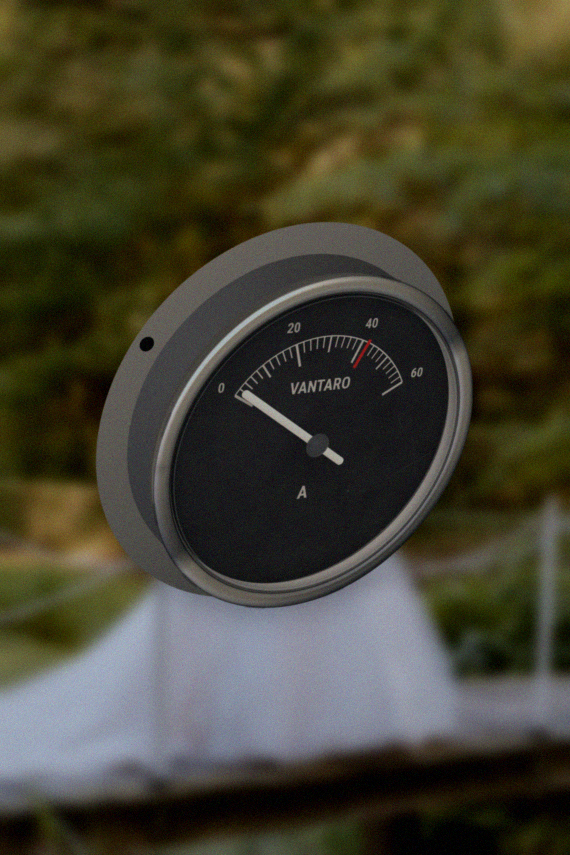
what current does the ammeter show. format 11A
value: 2A
